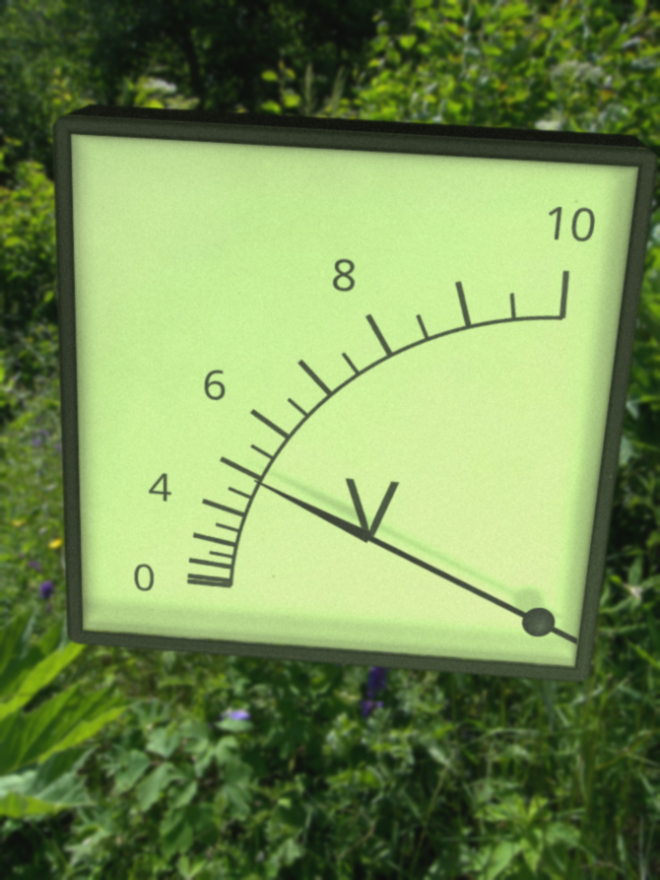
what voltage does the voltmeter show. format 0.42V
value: 5V
